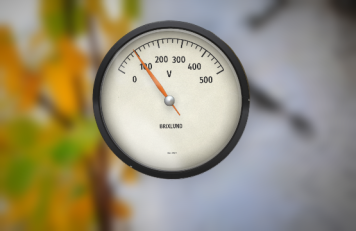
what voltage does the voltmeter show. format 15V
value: 100V
